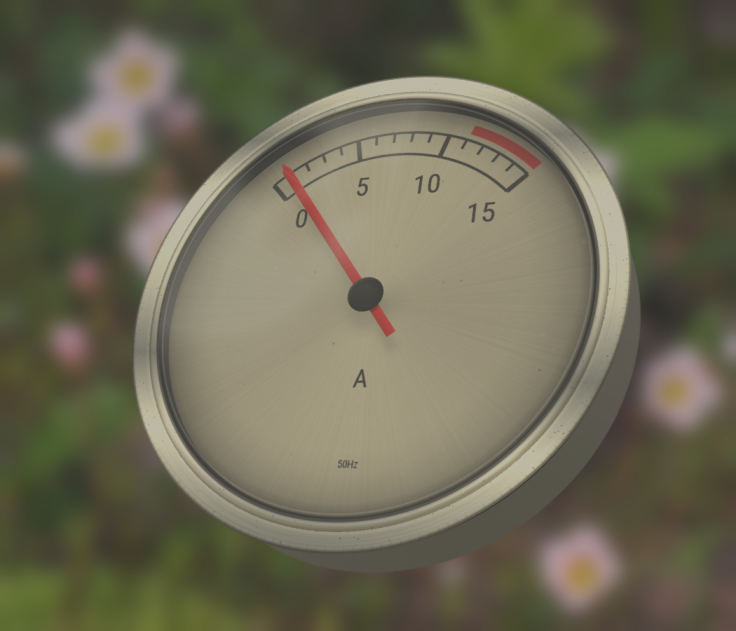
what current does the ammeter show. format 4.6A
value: 1A
